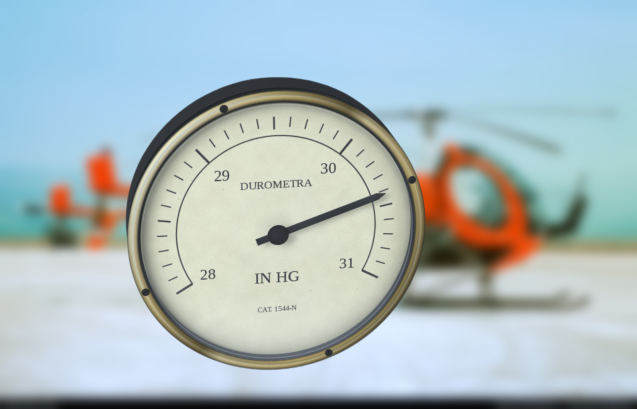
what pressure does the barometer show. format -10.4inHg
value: 30.4inHg
